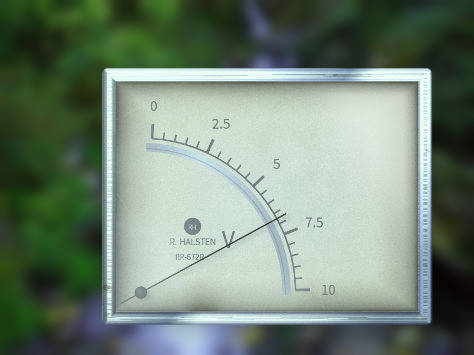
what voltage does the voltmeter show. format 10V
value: 6.75V
